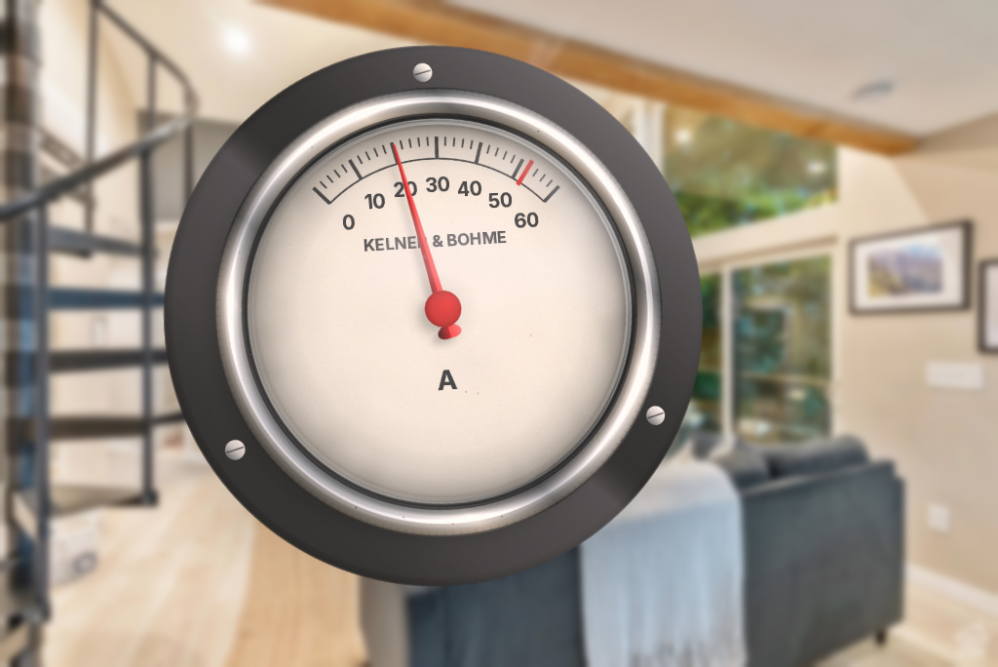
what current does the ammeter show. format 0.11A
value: 20A
